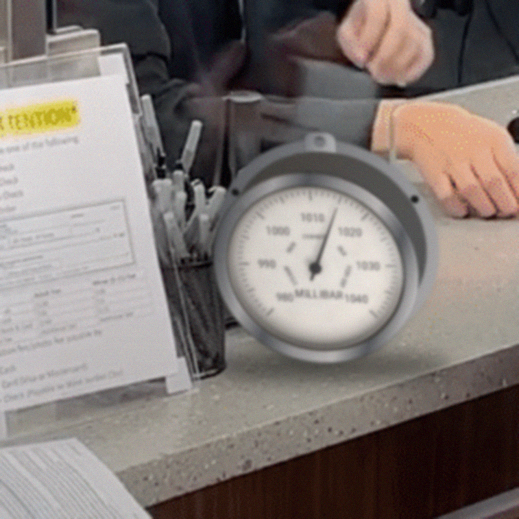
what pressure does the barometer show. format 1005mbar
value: 1015mbar
